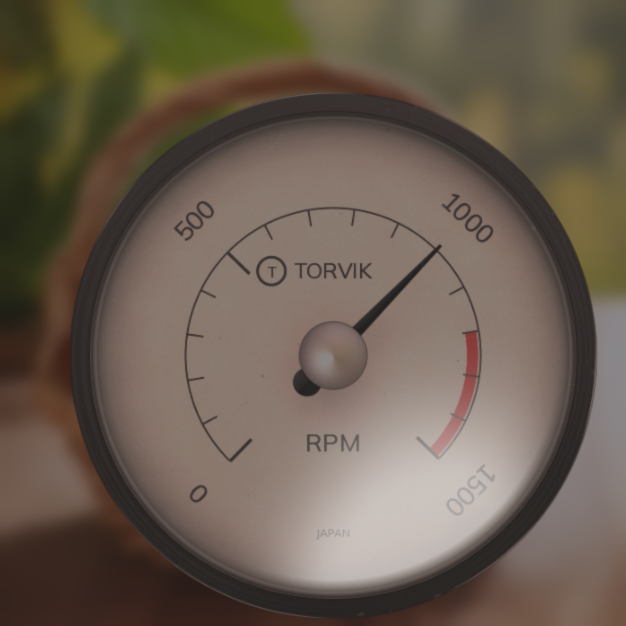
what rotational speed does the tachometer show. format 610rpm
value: 1000rpm
